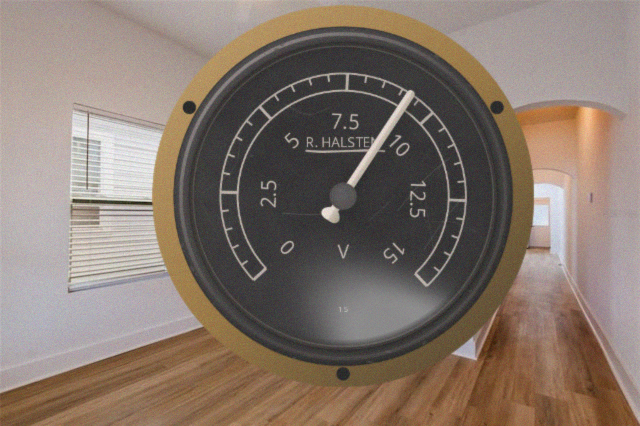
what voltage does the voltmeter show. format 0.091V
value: 9.25V
